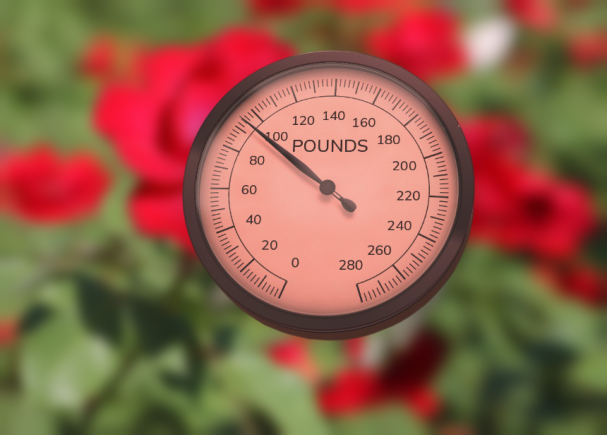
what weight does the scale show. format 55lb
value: 94lb
